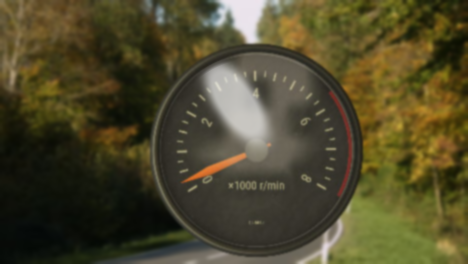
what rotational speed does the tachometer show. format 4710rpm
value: 250rpm
